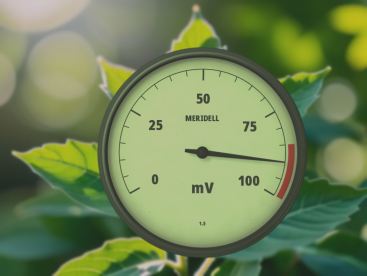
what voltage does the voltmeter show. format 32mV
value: 90mV
